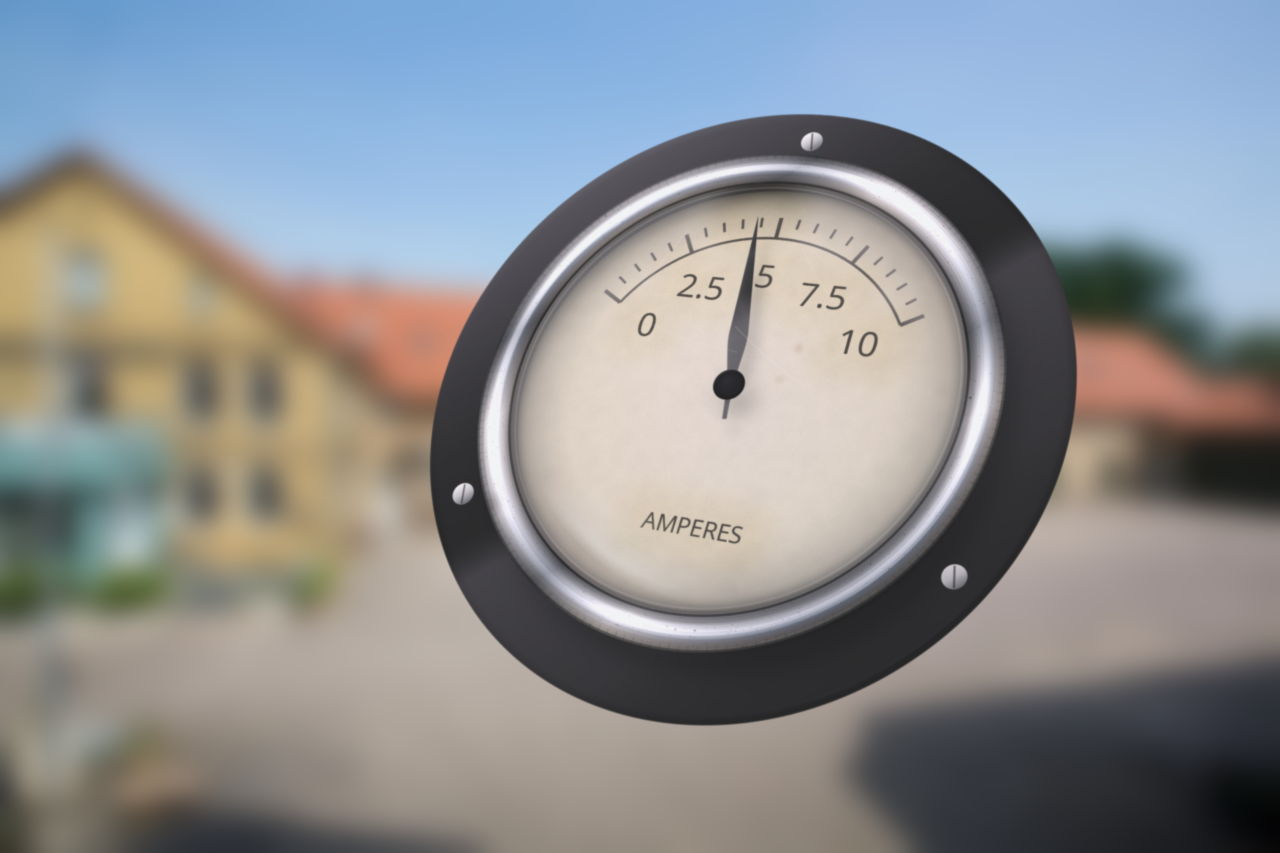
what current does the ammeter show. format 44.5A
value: 4.5A
